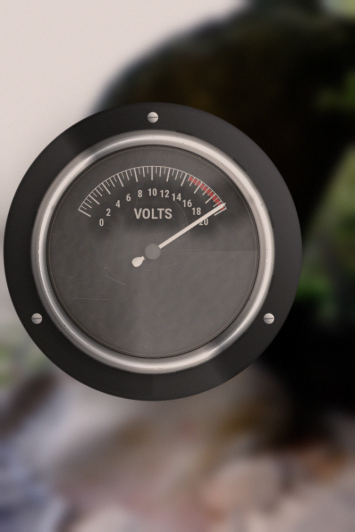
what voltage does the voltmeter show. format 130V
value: 19.5V
